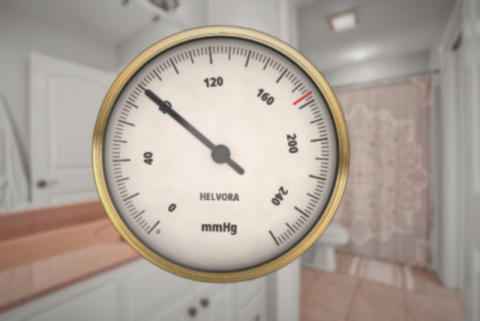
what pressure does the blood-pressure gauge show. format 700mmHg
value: 80mmHg
